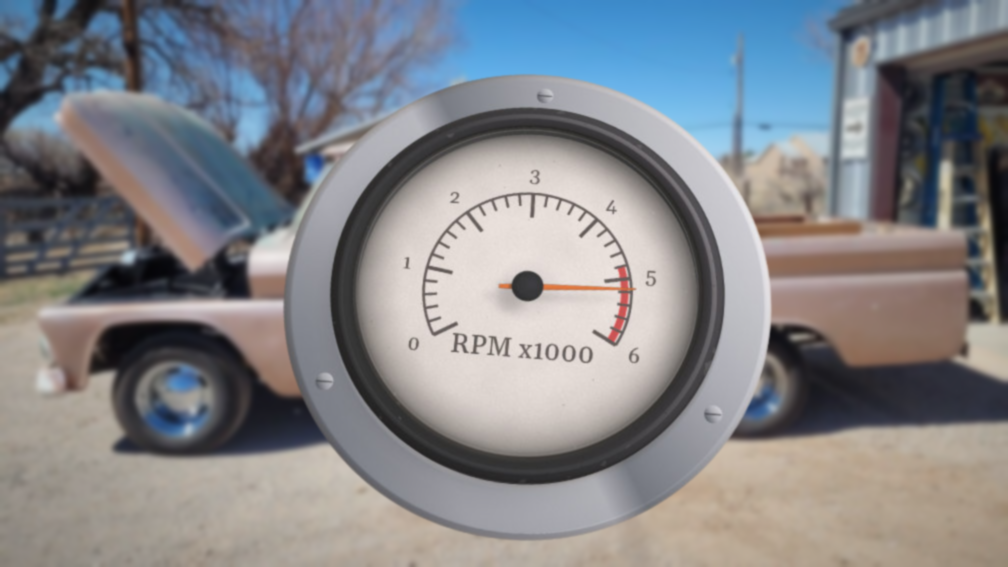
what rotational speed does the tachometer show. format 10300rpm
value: 5200rpm
